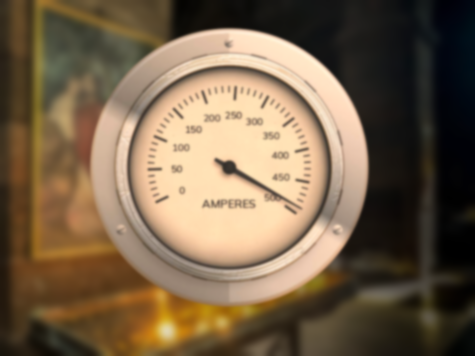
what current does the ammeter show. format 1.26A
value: 490A
